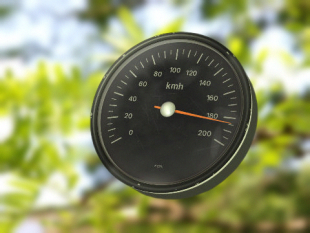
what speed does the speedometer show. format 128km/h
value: 185km/h
